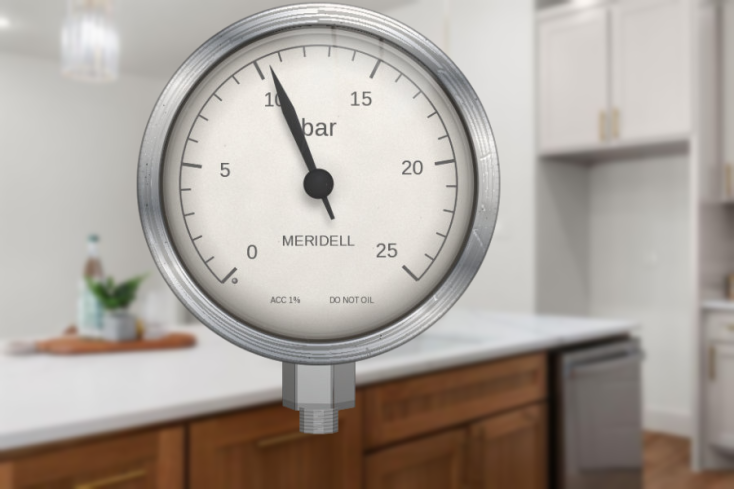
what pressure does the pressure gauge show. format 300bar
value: 10.5bar
